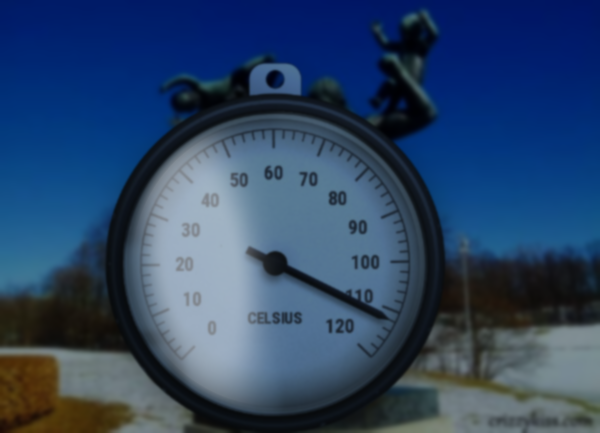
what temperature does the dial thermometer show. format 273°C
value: 112°C
